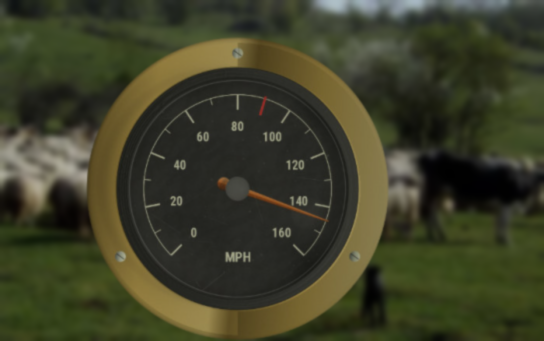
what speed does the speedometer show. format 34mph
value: 145mph
